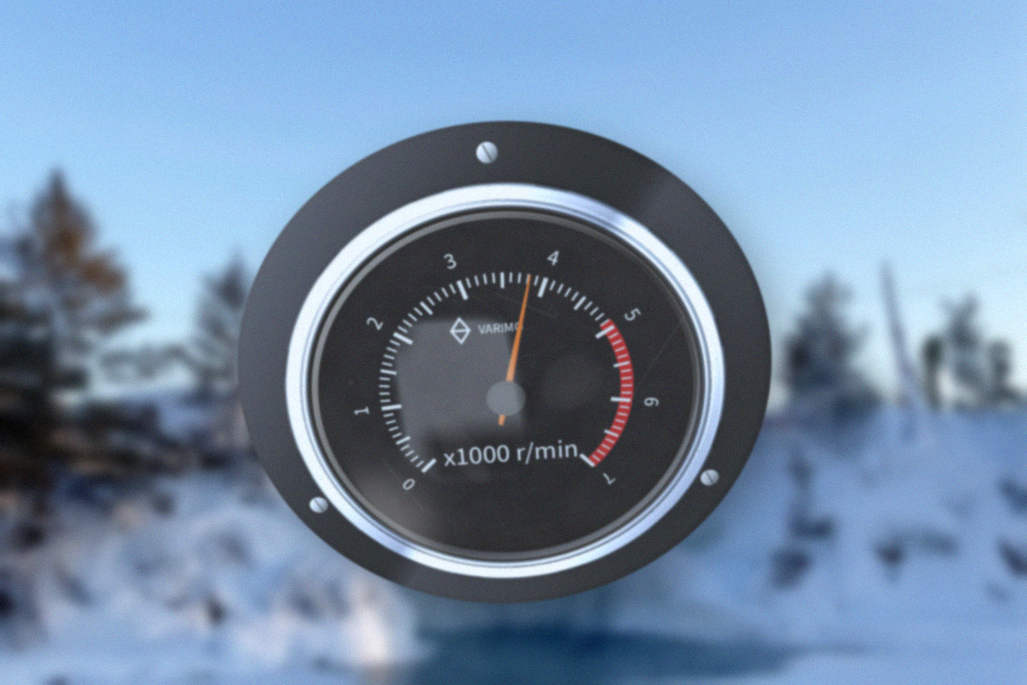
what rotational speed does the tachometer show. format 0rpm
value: 3800rpm
